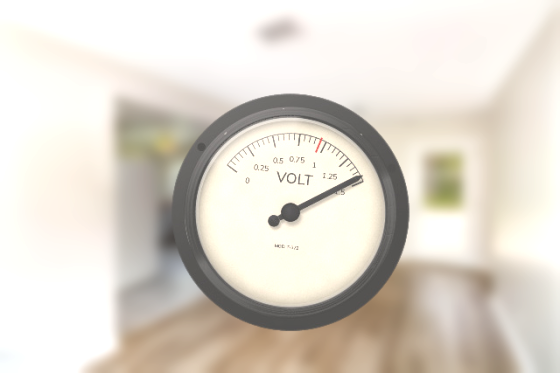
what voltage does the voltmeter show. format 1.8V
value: 1.45V
